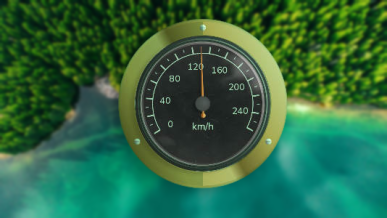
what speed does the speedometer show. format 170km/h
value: 130km/h
